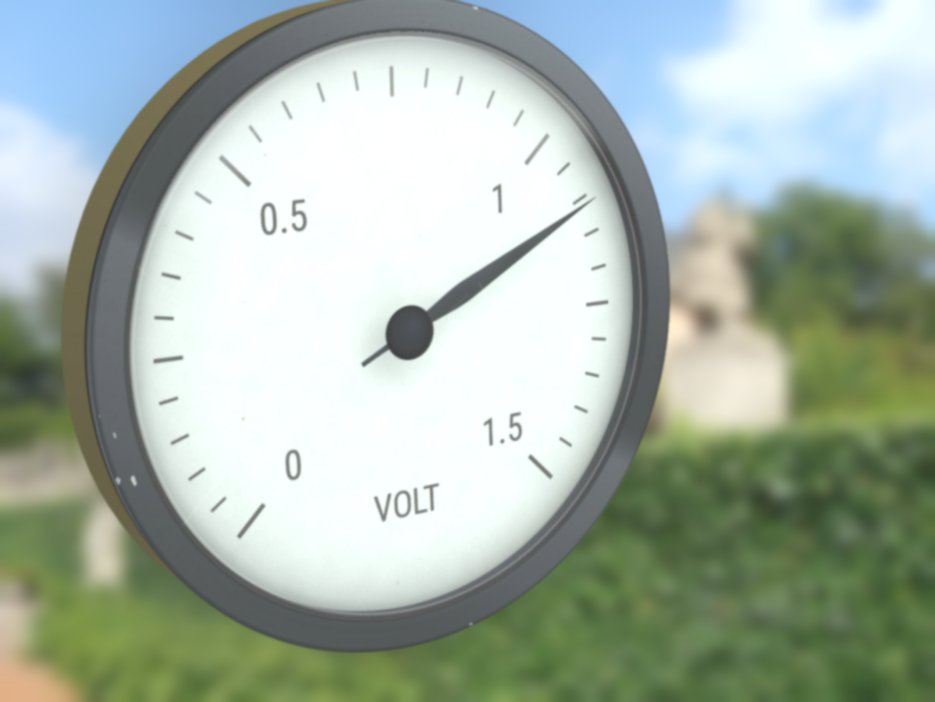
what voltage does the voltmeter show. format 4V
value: 1.1V
